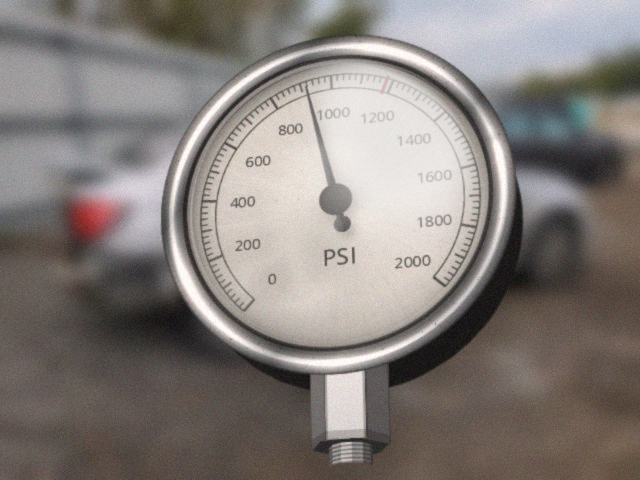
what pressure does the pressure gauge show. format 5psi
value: 920psi
